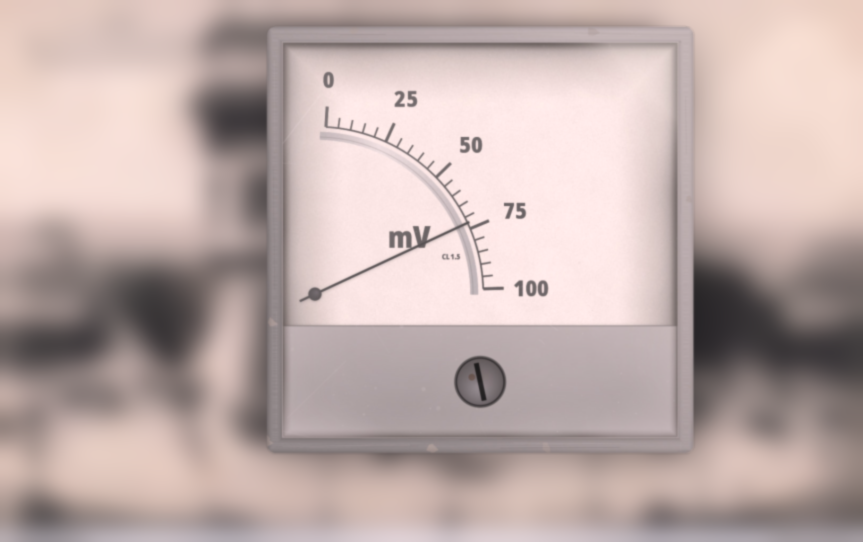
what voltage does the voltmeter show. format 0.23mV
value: 72.5mV
